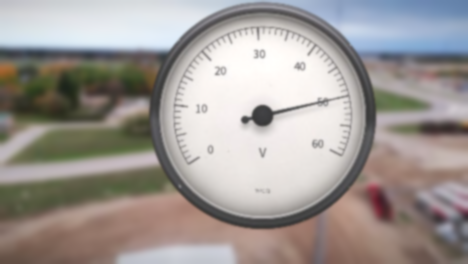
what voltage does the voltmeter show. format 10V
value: 50V
